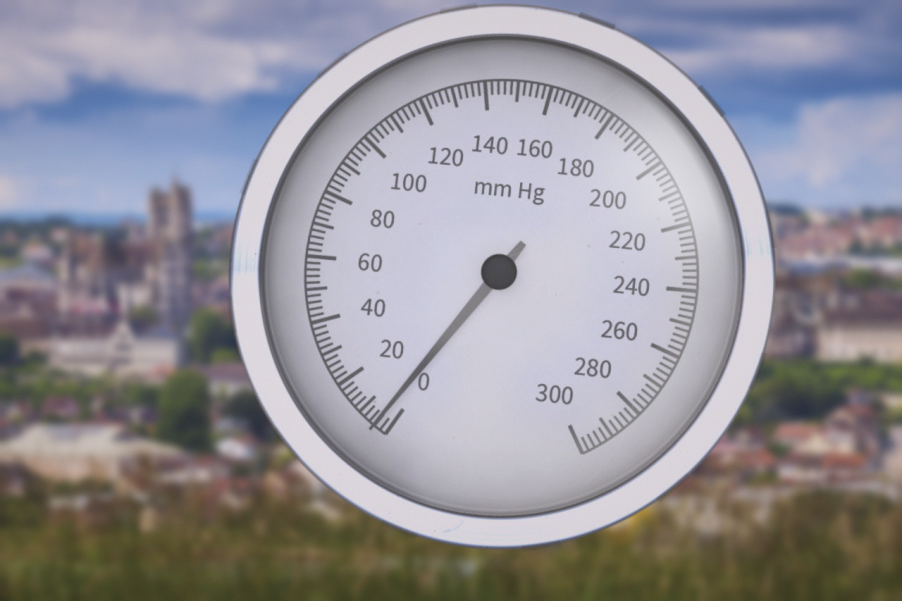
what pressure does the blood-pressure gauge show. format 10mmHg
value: 4mmHg
